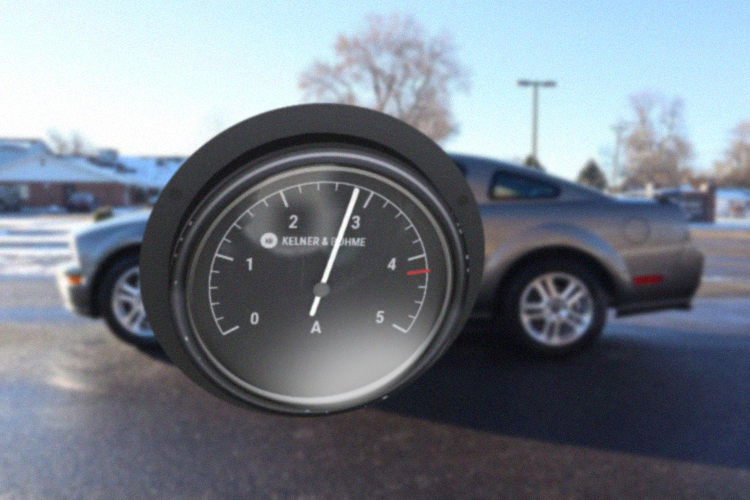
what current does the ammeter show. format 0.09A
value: 2.8A
